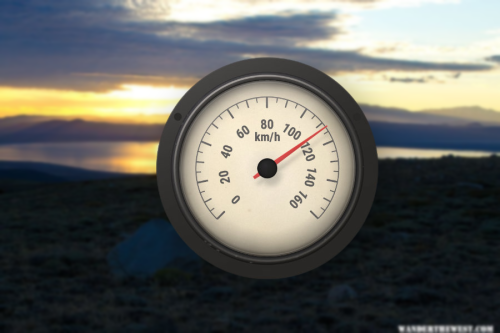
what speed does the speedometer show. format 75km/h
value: 112.5km/h
